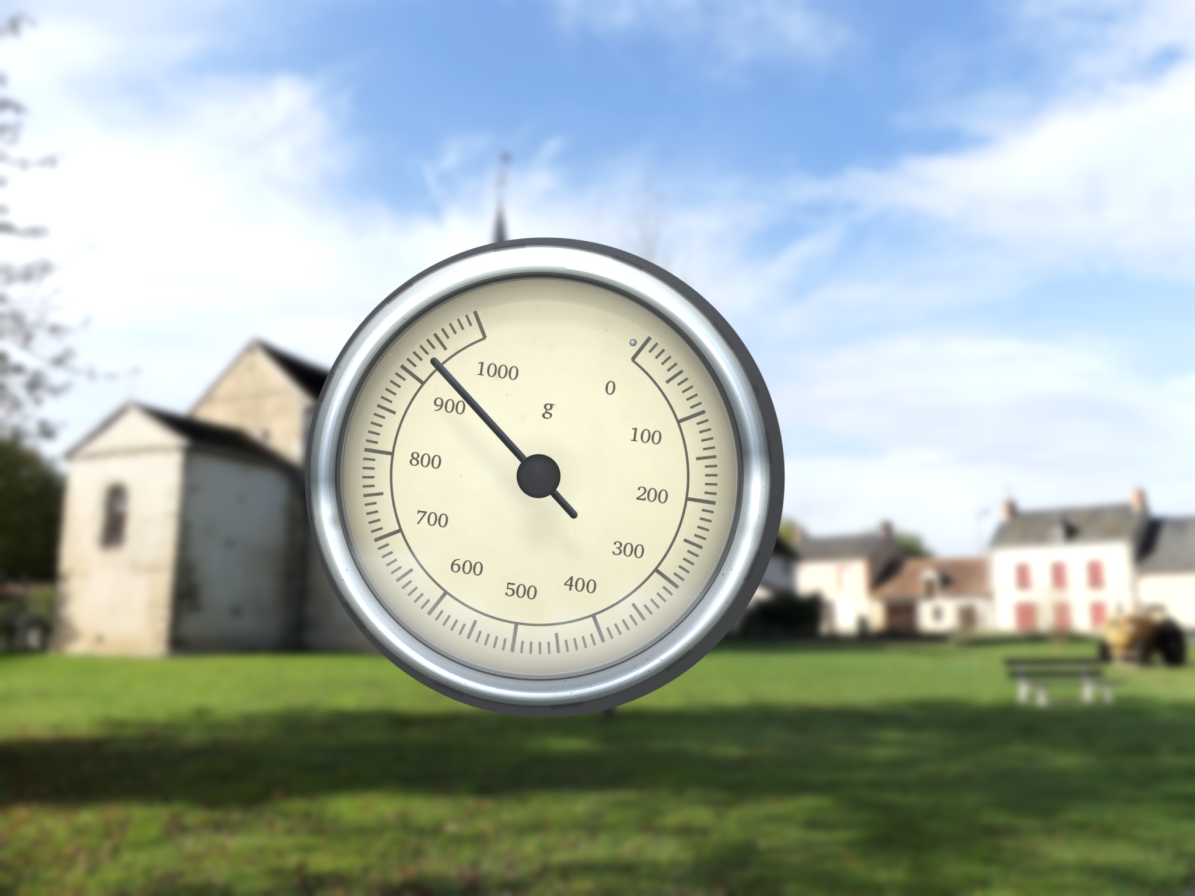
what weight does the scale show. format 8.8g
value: 930g
